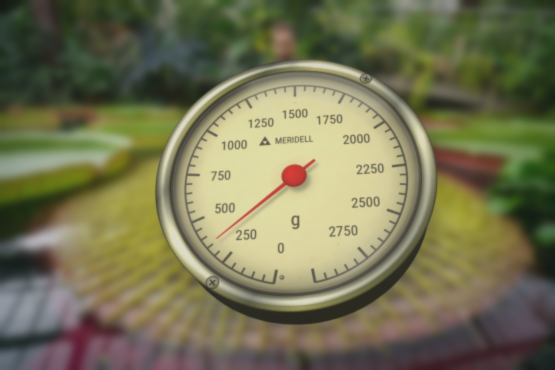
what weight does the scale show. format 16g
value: 350g
